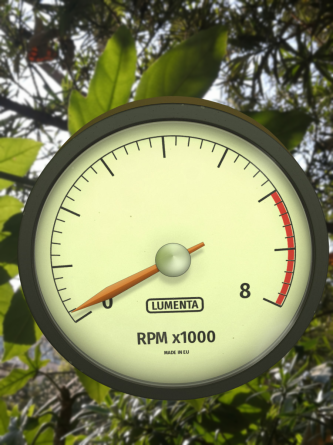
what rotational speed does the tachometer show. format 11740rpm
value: 200rpm
